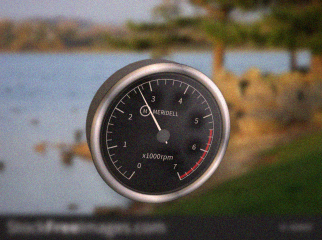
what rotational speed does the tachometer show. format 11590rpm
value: 2700rpm
